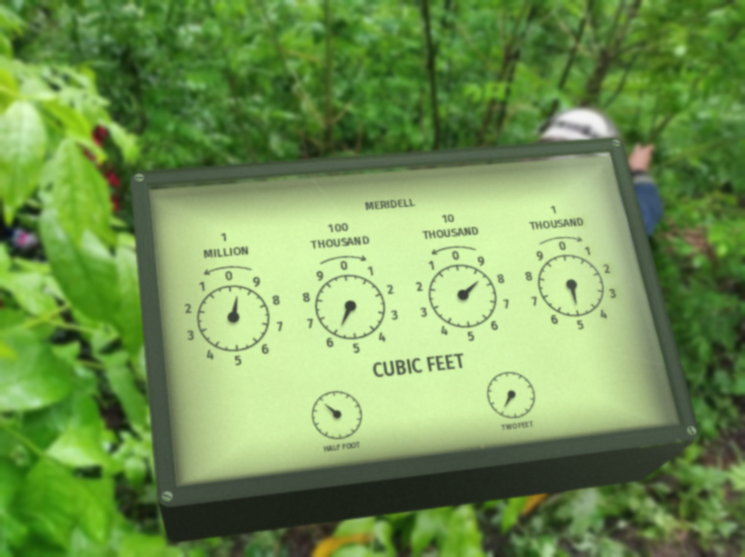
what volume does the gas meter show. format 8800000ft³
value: 958500ft³
